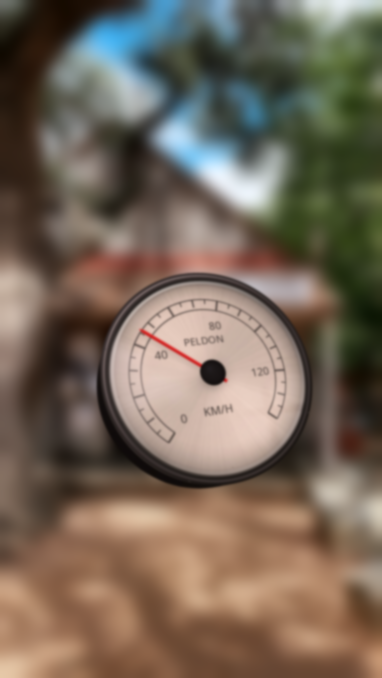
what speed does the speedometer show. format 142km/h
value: 45km/h
